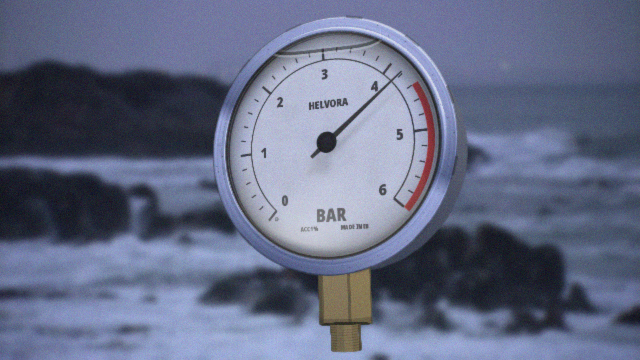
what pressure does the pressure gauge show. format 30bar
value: 4.2bar
